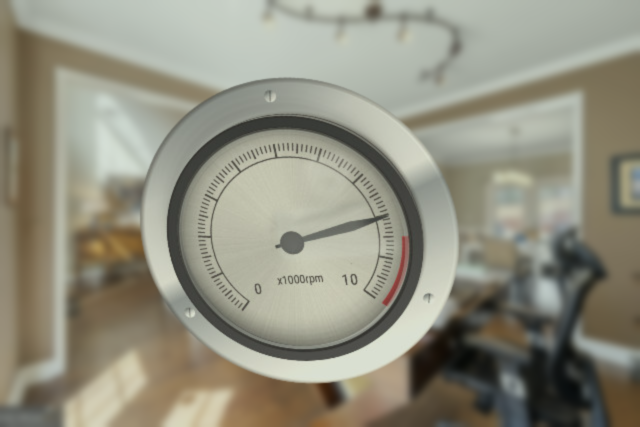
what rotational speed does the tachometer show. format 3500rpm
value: 8000rpm
